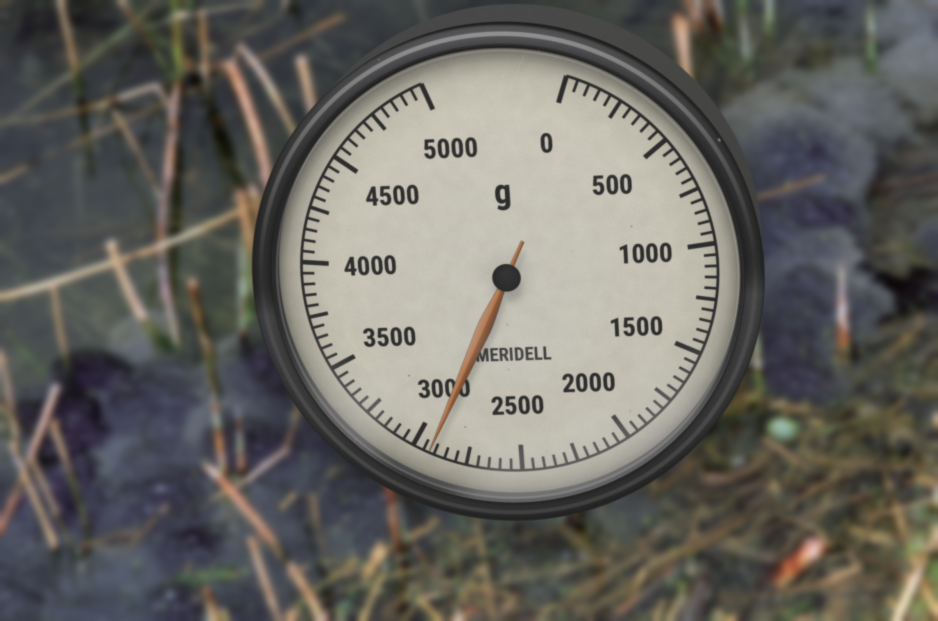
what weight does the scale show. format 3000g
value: 2925g
